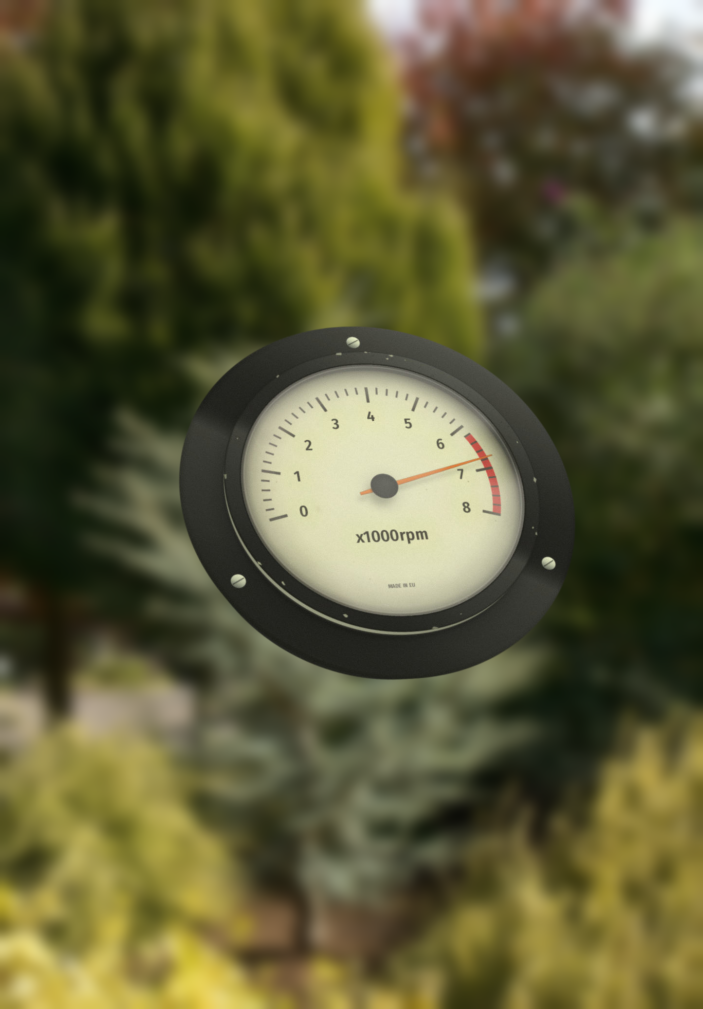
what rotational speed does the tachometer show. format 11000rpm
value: 6800rpm
